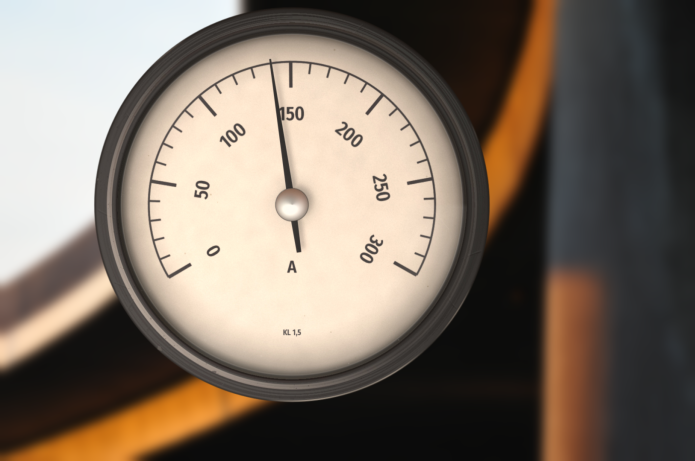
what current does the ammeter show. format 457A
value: 140A
